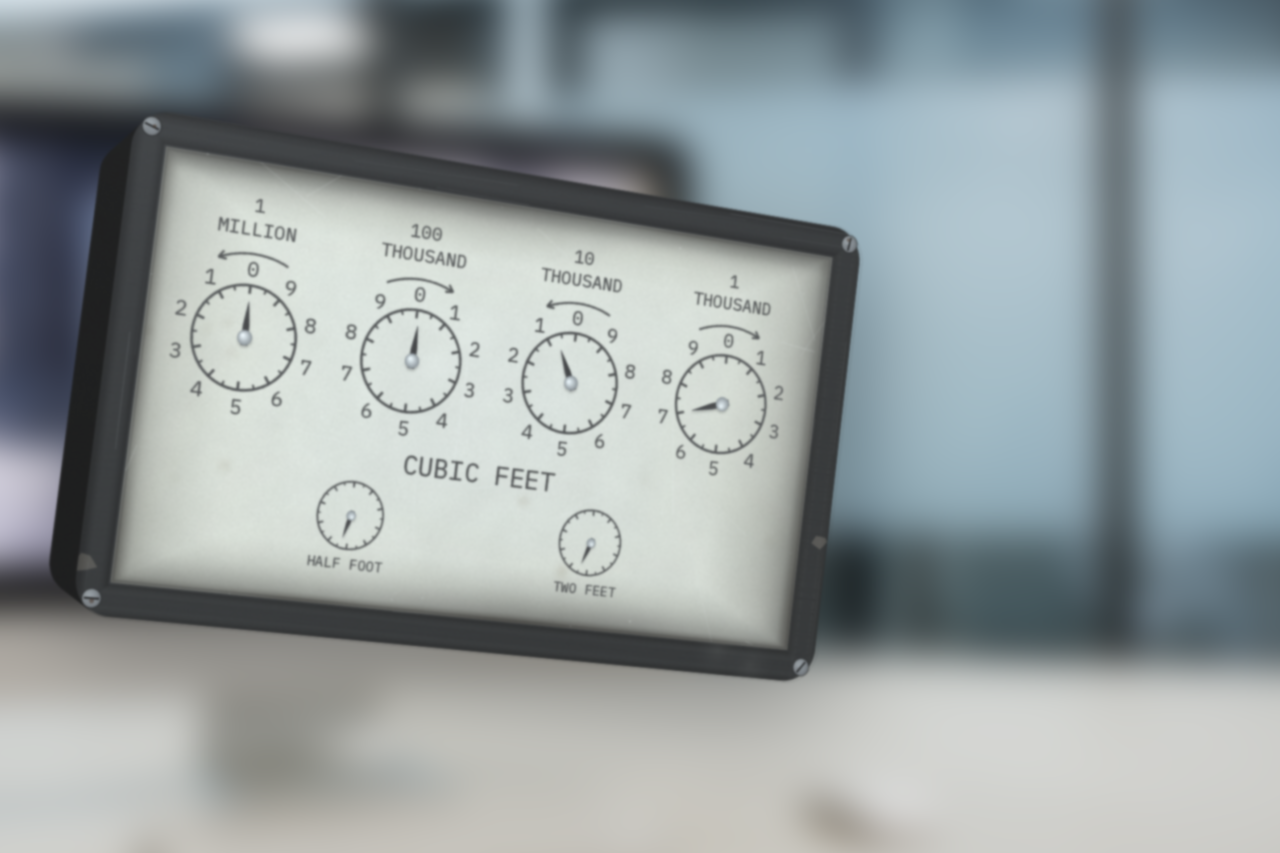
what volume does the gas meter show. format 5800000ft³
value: 700ft³
